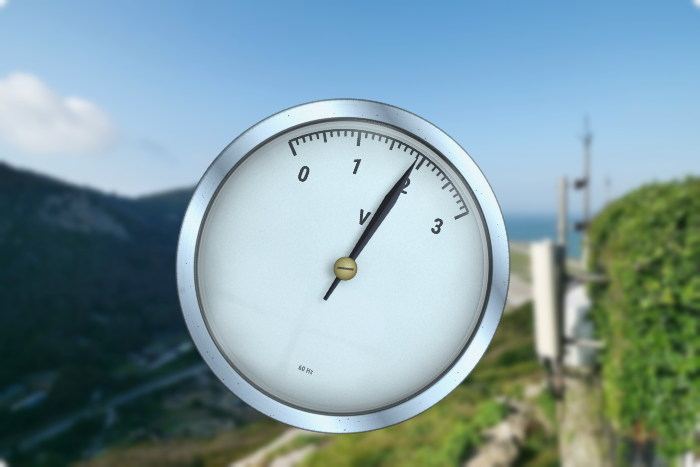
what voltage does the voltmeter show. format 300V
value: 1.9V
